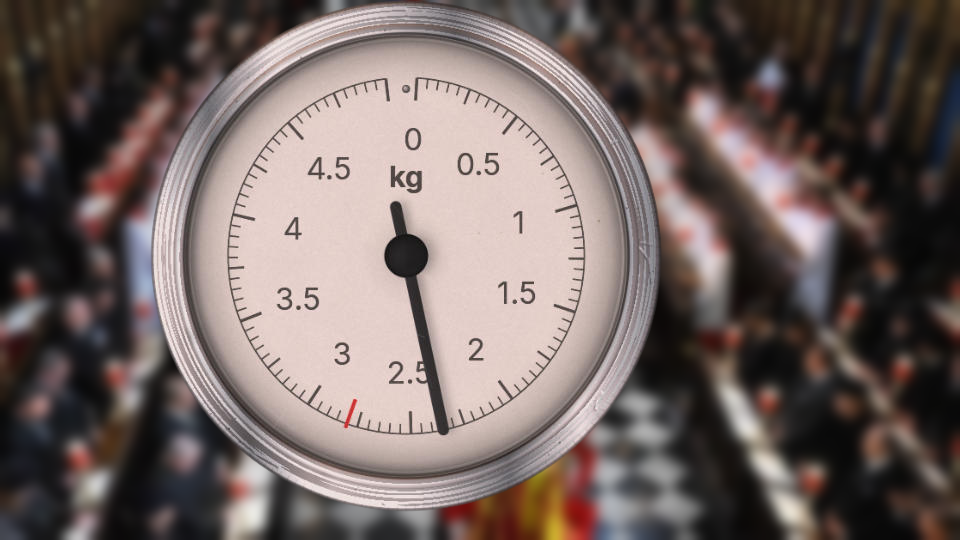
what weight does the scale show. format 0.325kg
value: 2.35kg
